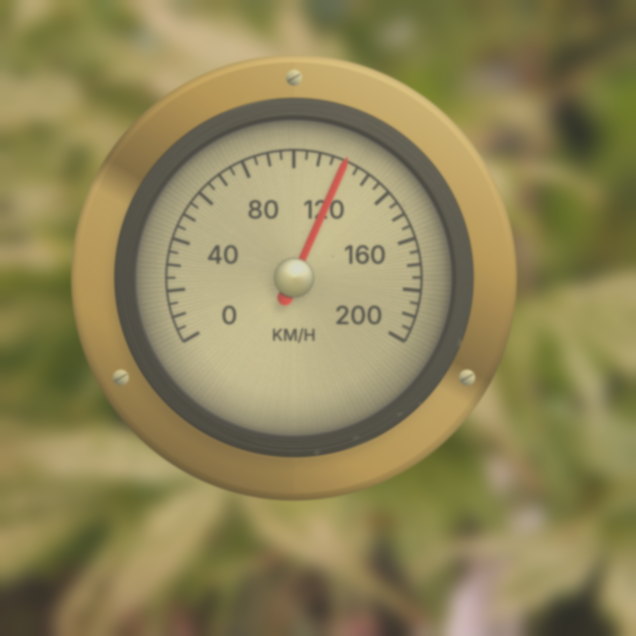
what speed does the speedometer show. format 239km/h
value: 120km/h
